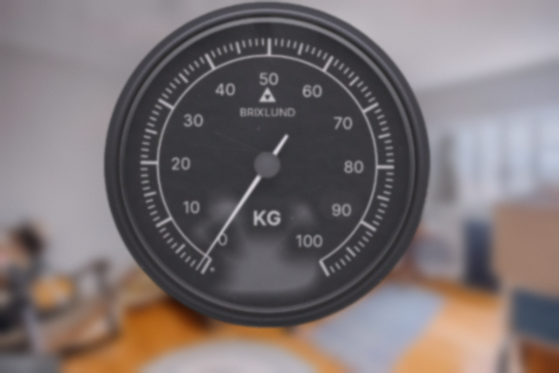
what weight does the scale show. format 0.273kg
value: 1kg
